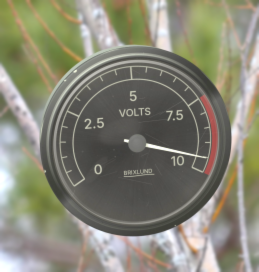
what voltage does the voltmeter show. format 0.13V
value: 9.5V
